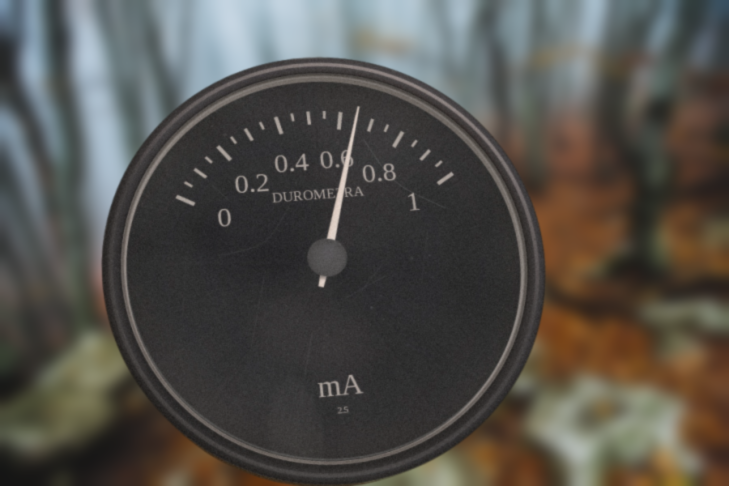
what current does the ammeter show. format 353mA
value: 0.65mA
